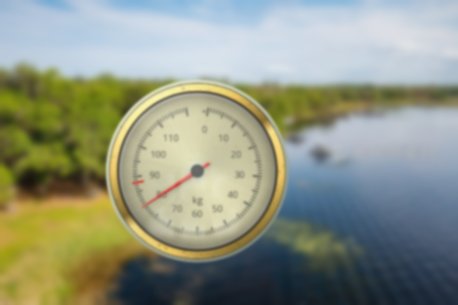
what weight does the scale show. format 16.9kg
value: 80kg
